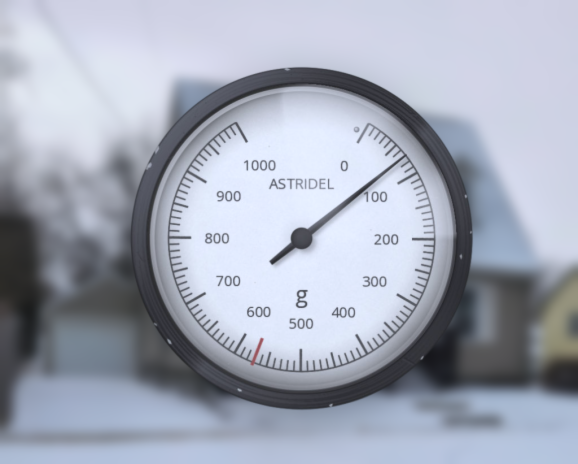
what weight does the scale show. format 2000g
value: 70g
